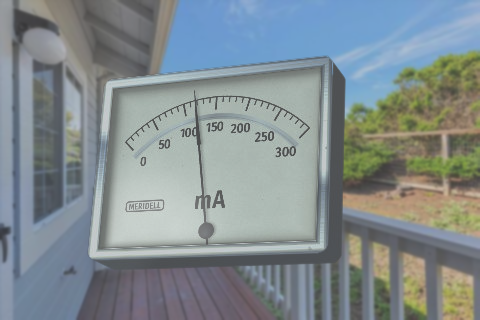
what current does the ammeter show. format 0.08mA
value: 120mA
